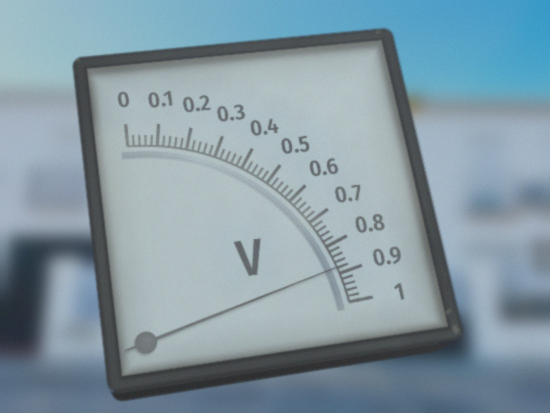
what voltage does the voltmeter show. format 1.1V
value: 0.88V
